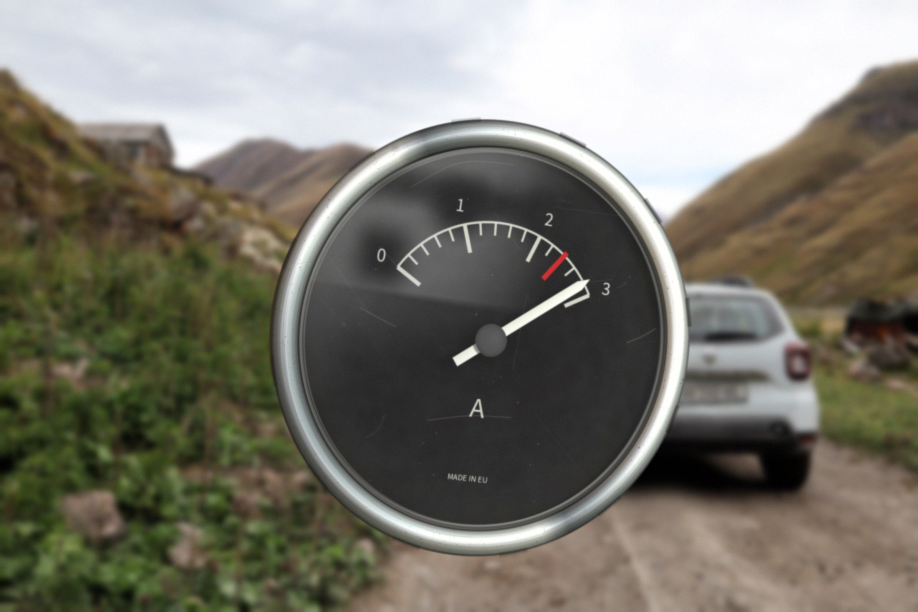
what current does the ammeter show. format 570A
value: 2.8A
